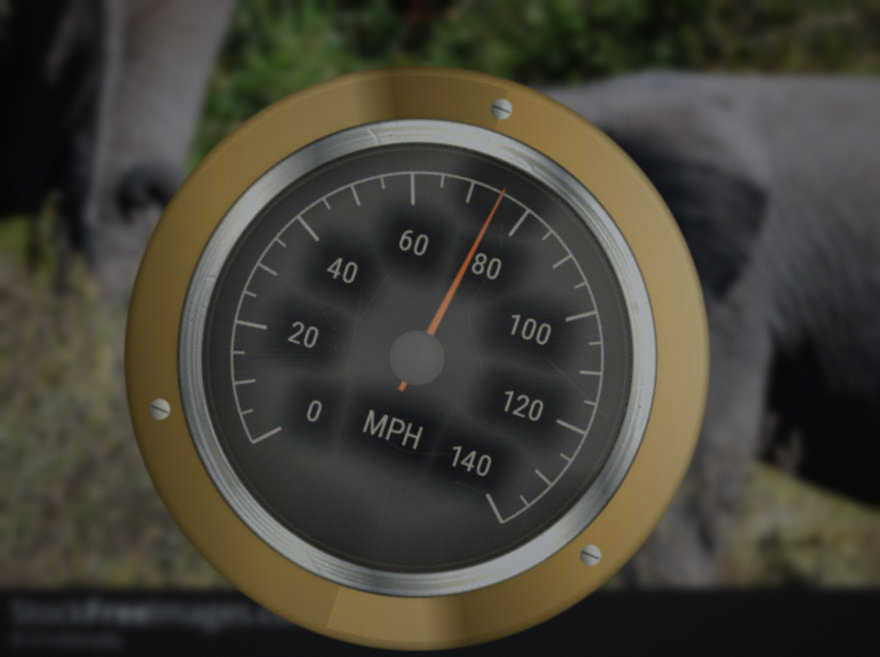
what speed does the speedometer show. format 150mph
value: 75mph
